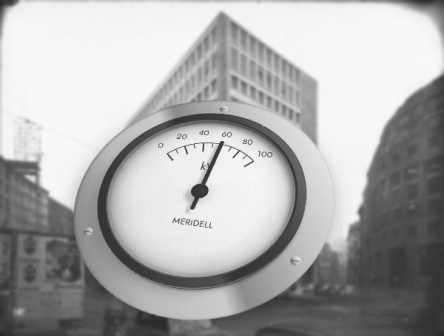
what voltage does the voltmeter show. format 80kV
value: 60kV
